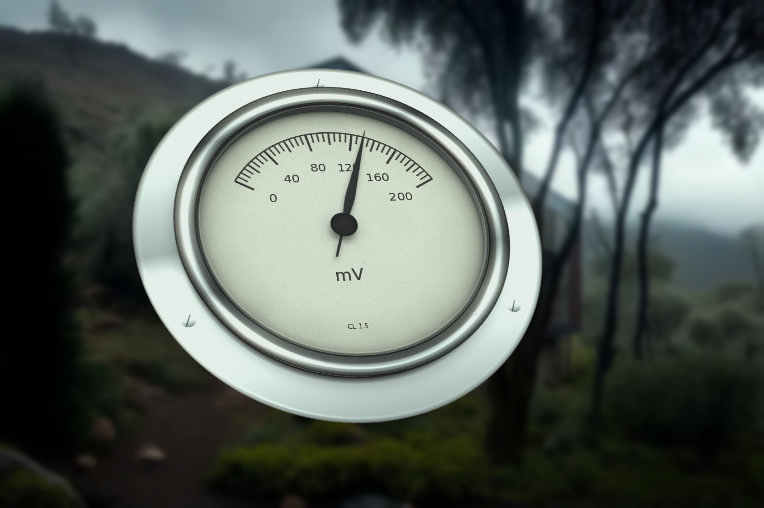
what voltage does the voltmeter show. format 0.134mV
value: 130mV
